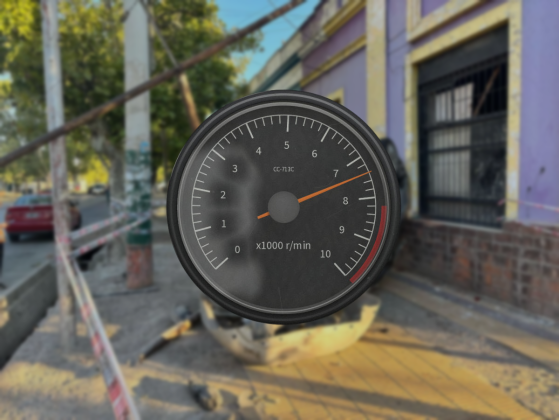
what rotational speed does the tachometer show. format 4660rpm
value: 7400rpm
